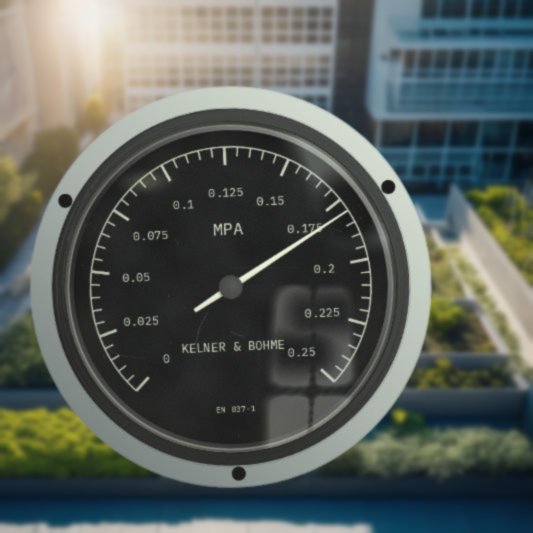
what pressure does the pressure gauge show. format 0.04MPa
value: 0.18MPa
